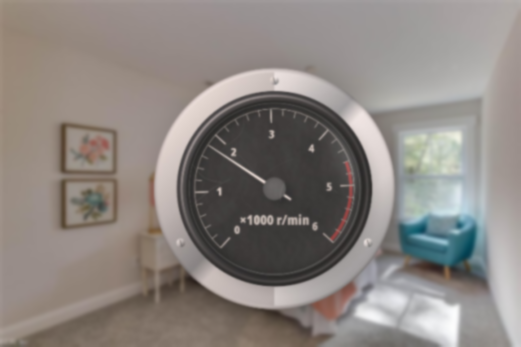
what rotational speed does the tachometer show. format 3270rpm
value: 1800rpm
